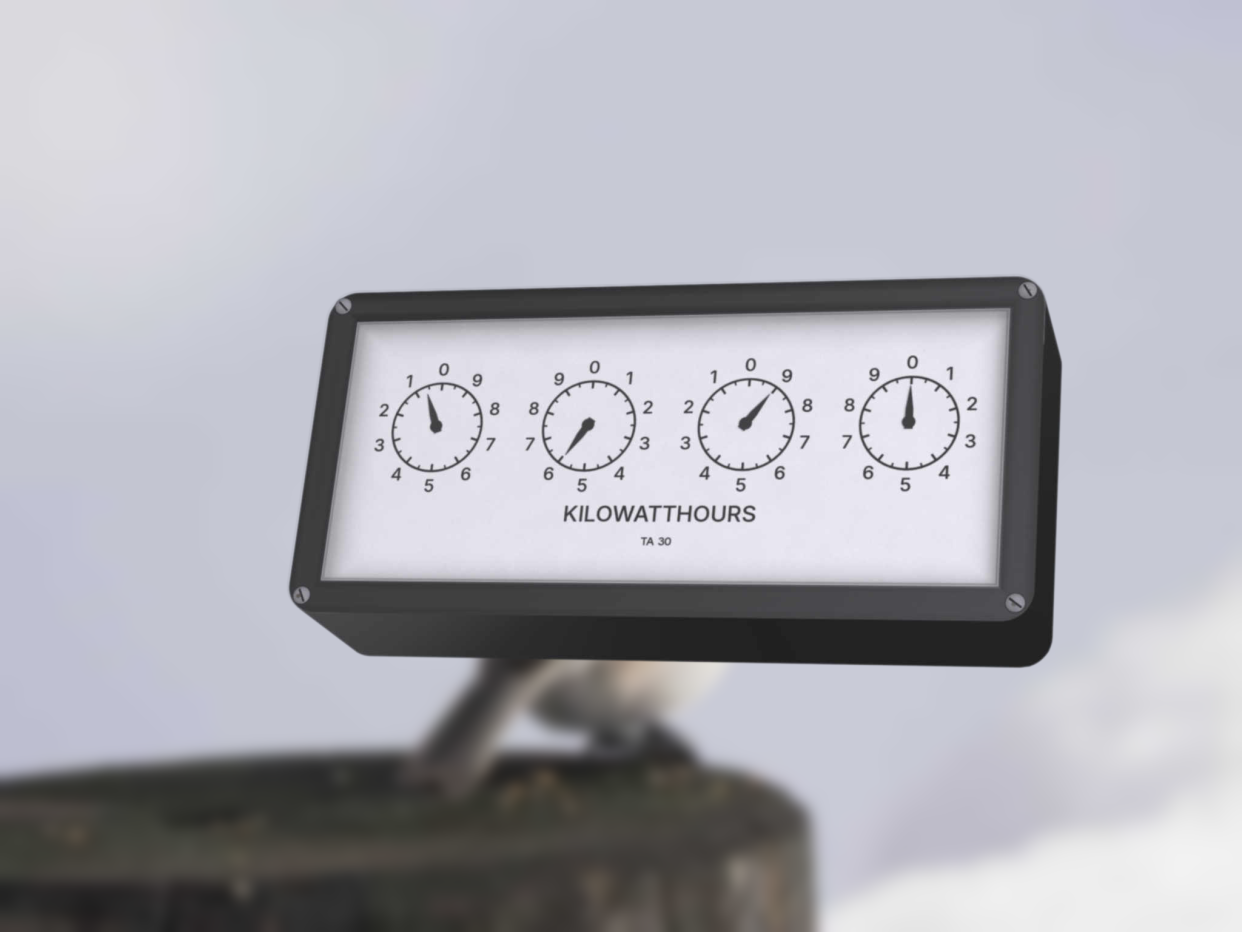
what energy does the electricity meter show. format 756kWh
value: 590kWh
